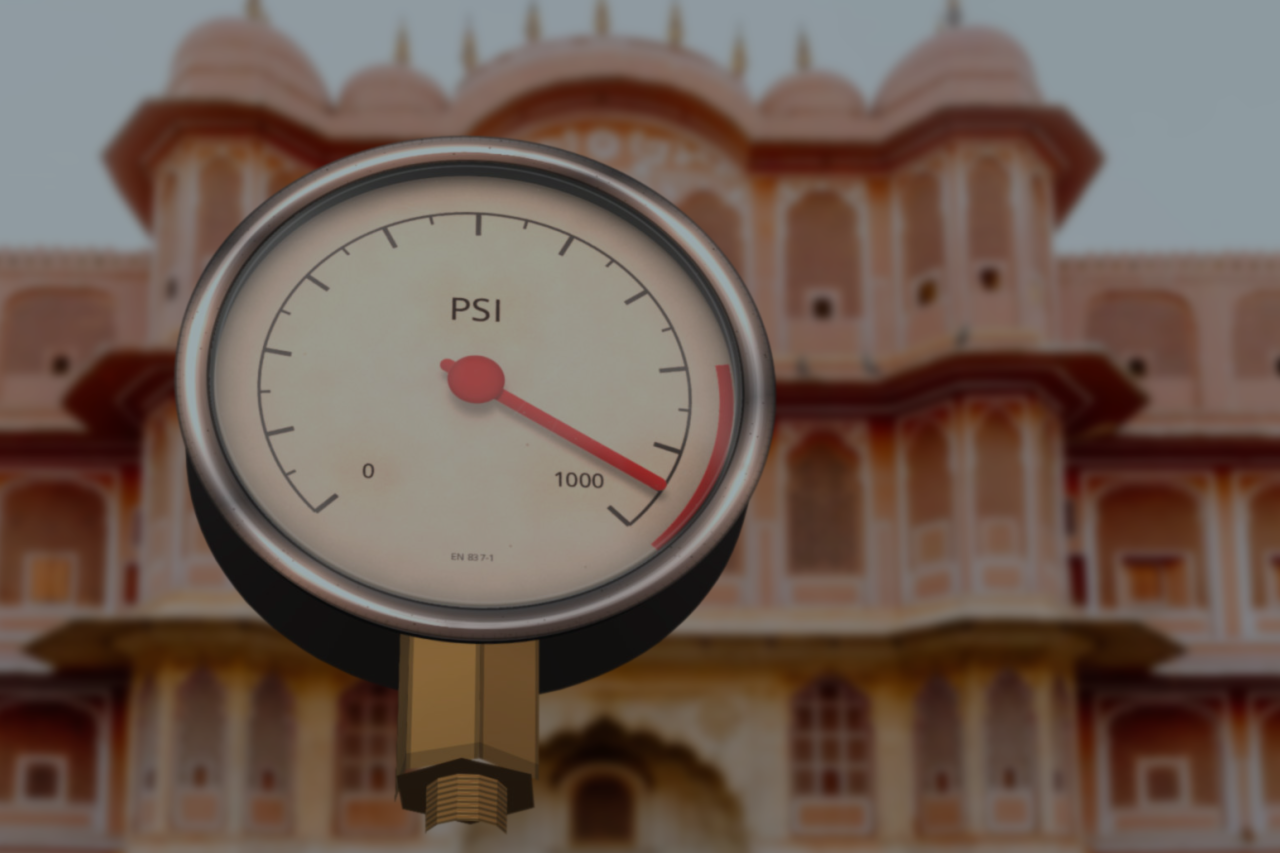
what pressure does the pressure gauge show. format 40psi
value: 950psi
